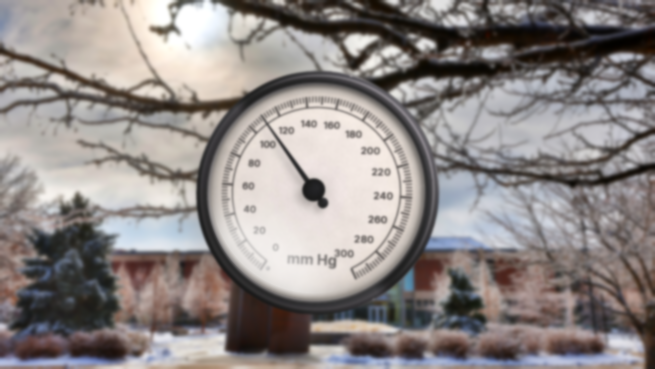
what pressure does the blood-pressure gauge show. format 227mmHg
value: 110mmHg
